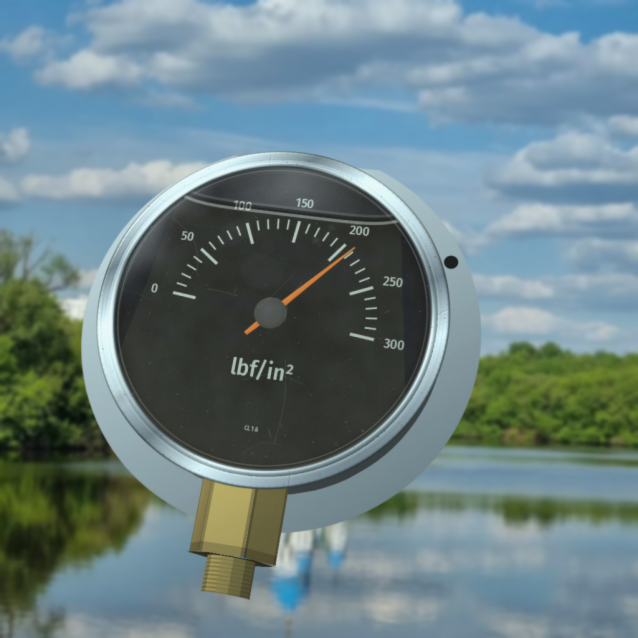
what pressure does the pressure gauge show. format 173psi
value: 210psi
